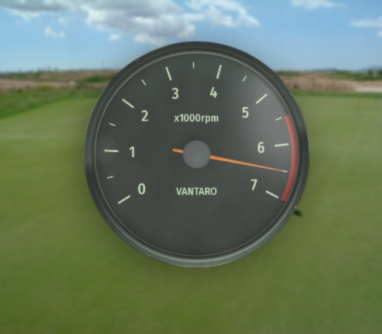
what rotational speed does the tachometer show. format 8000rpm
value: 6500rpm
